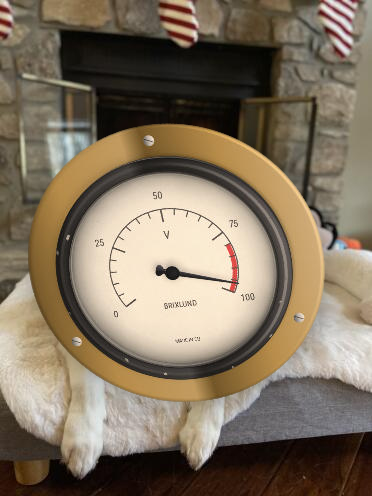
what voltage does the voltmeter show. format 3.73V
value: 95V
